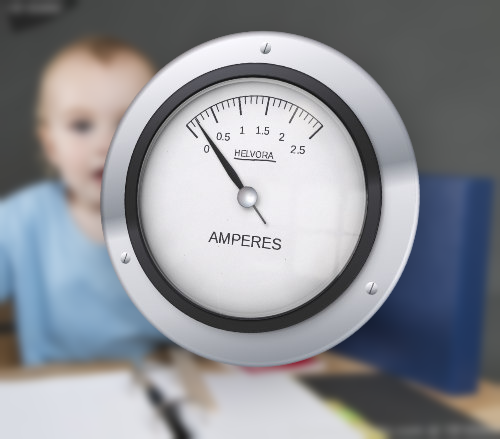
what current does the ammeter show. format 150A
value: 0.2A
